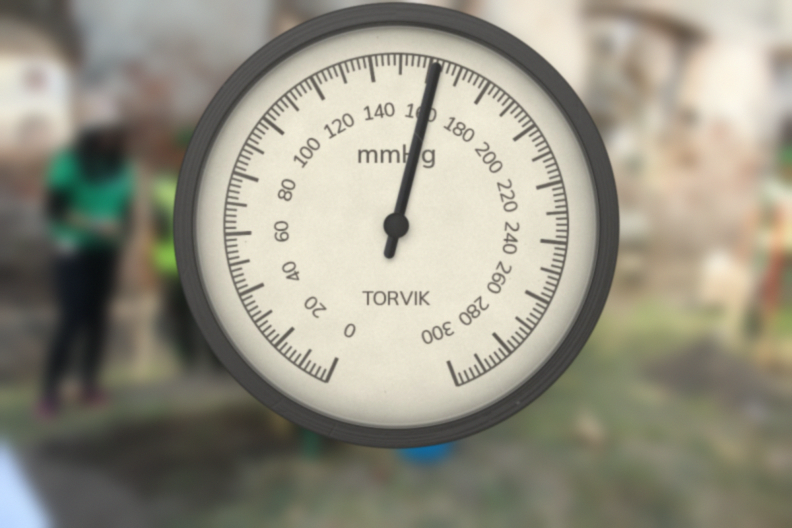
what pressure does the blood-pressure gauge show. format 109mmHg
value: 162mmHg
